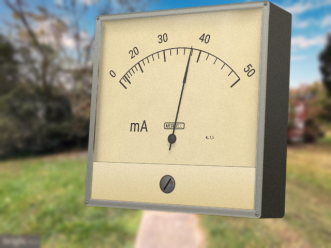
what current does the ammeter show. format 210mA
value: 38mA
